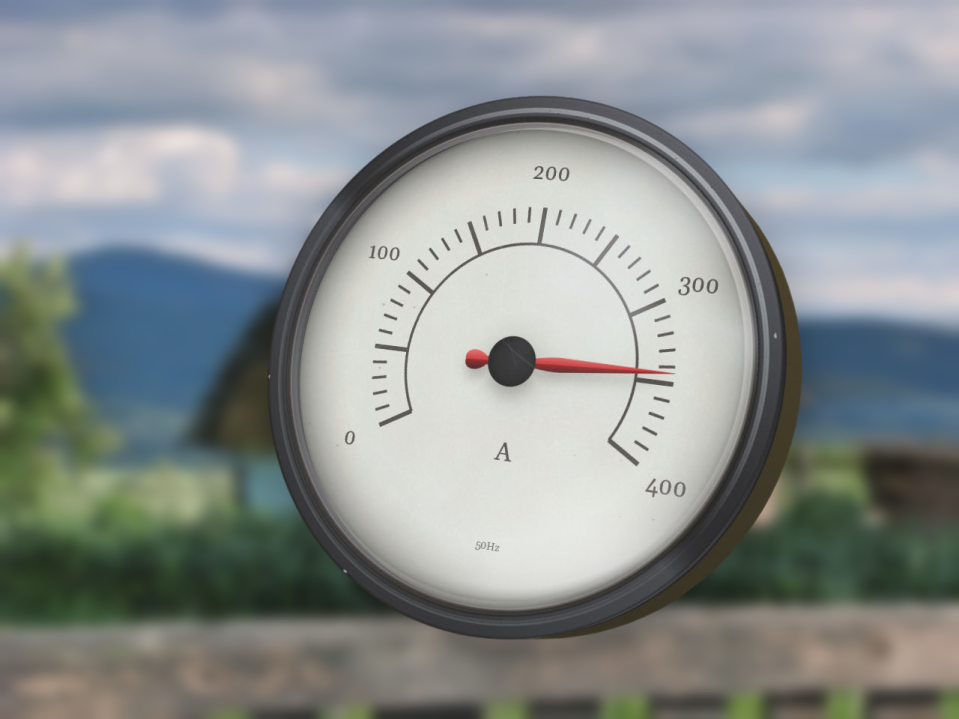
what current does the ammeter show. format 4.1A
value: 345A
